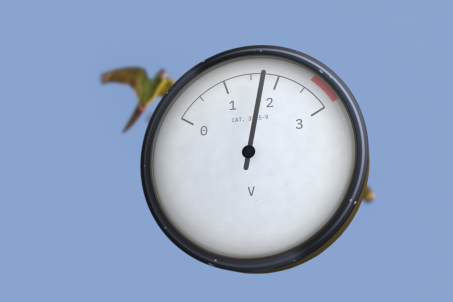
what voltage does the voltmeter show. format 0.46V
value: 1.75V
